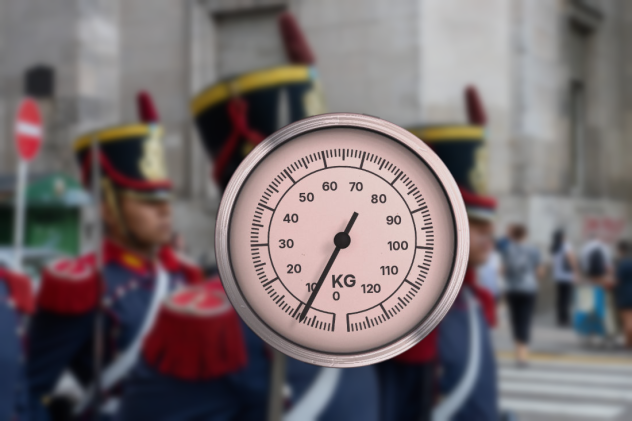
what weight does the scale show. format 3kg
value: 8kg
